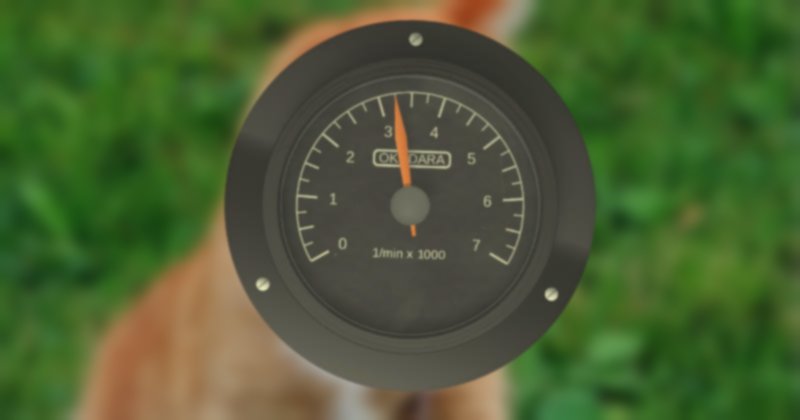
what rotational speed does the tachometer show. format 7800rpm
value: 3250rpm
